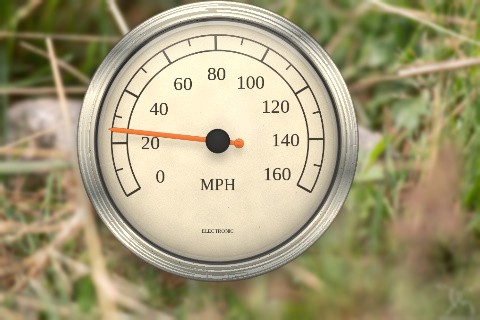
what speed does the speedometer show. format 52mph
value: 25mph
